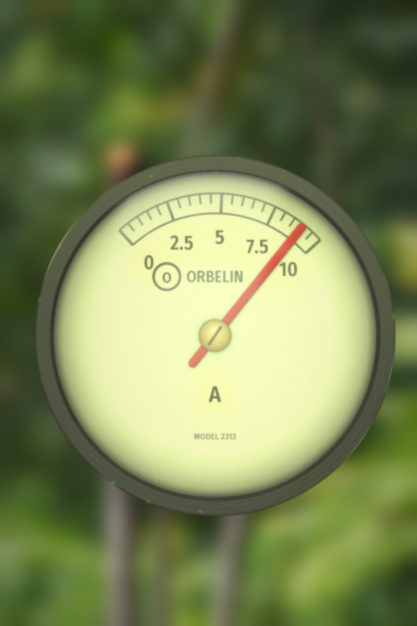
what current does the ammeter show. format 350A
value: 9A
